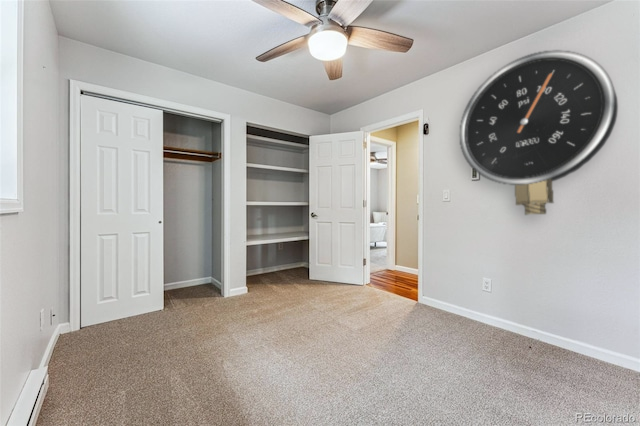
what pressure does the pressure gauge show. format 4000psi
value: 100psi
